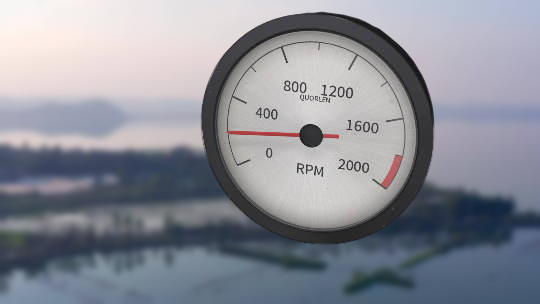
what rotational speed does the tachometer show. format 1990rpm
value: 200rpm
